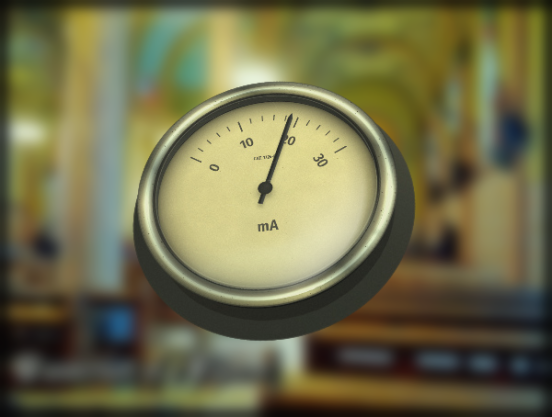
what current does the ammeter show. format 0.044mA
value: 19mA
